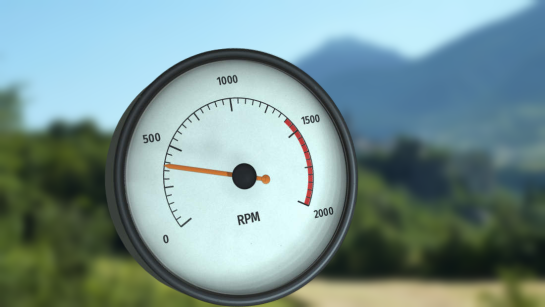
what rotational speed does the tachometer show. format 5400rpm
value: 375rpm
